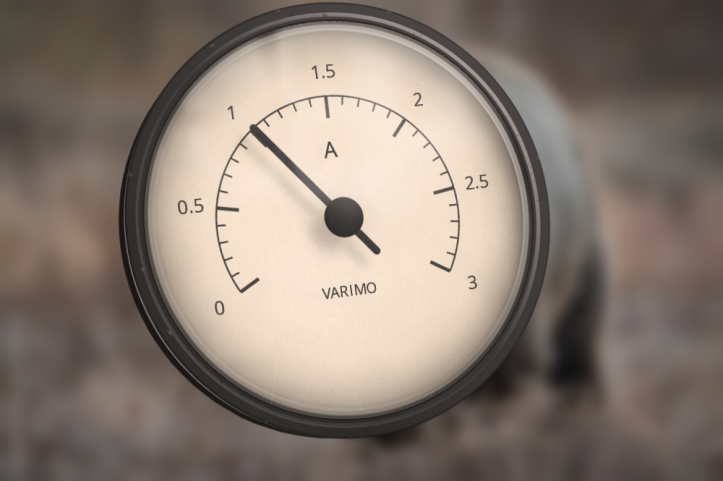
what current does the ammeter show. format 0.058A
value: 1A
